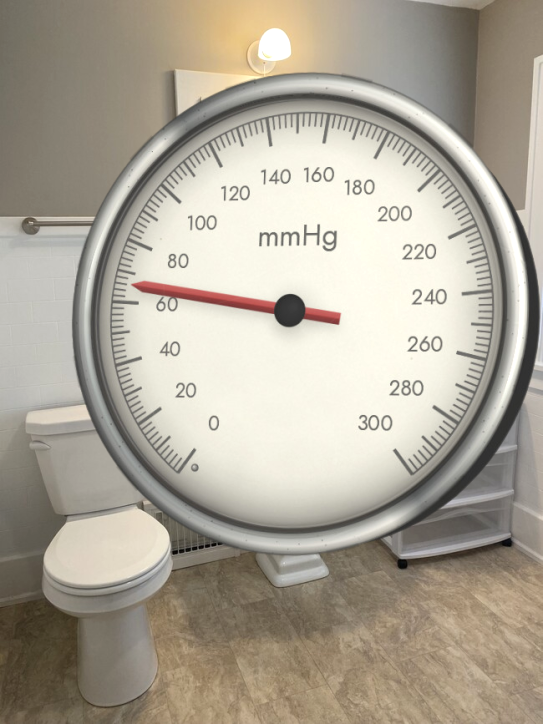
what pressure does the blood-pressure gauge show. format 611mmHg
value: 66mmHg
